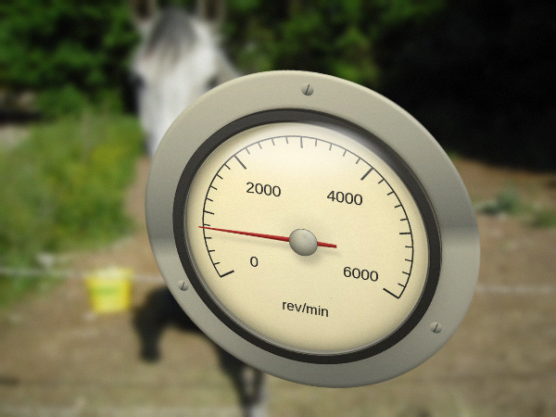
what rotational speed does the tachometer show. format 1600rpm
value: 800rpm
